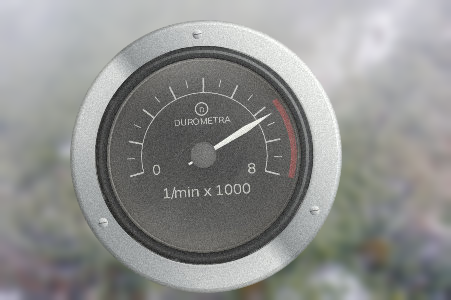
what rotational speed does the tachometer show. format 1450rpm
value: 6250rpm
